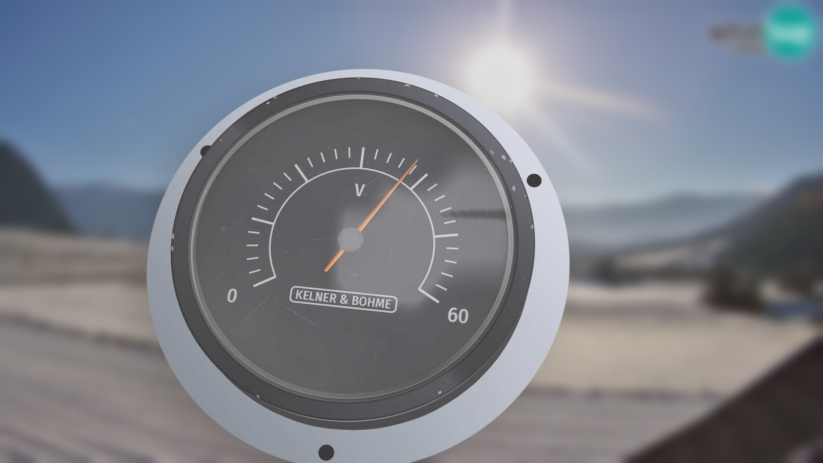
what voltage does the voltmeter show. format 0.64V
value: 38V
